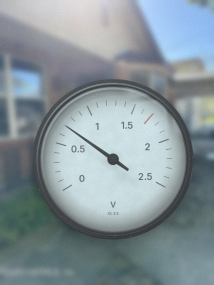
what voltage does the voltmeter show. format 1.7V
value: 0.7V
